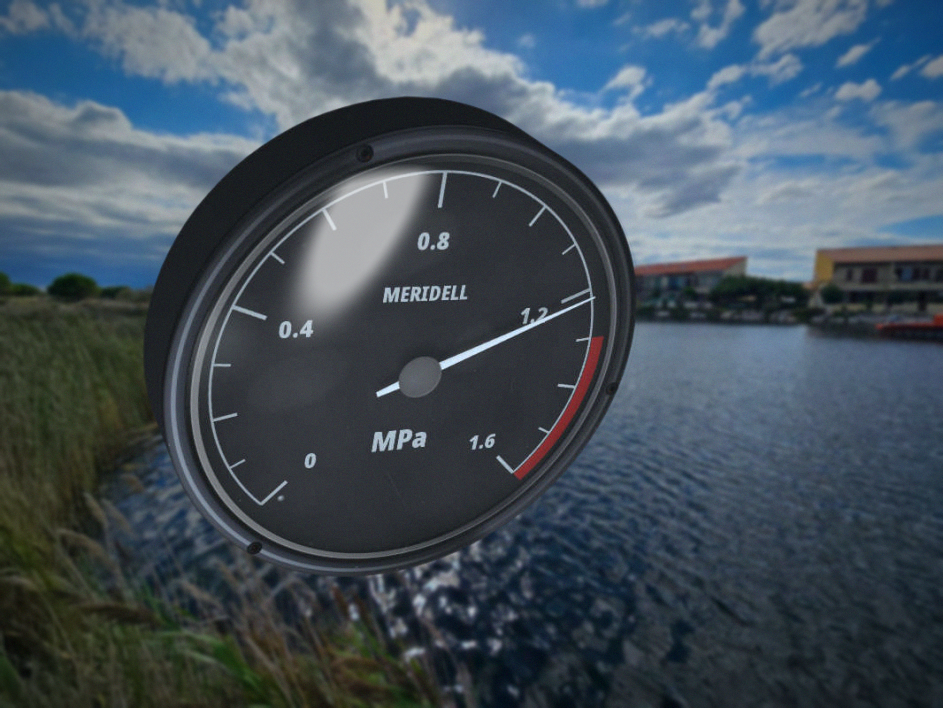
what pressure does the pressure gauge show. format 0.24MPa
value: 1.2MPa
